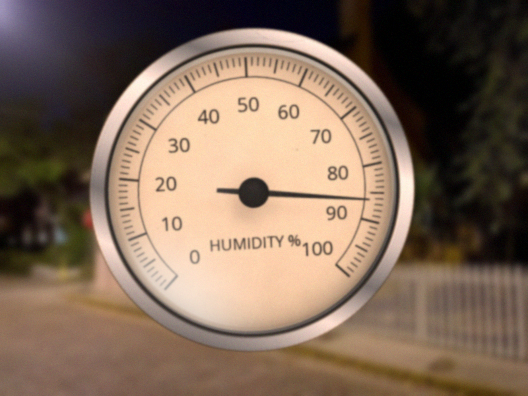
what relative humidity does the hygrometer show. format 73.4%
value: 86%
